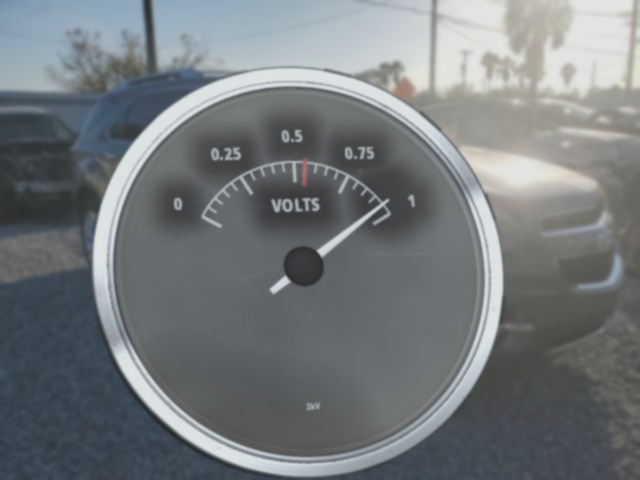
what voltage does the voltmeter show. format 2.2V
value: 0.95V
